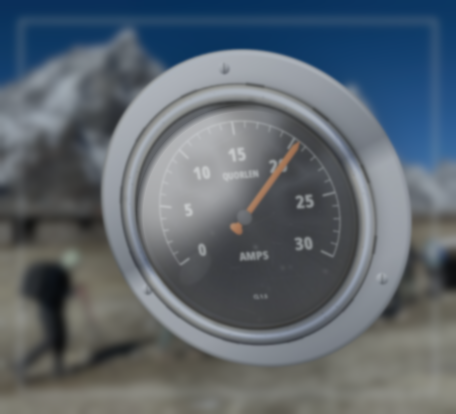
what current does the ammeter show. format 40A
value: 20.5A
